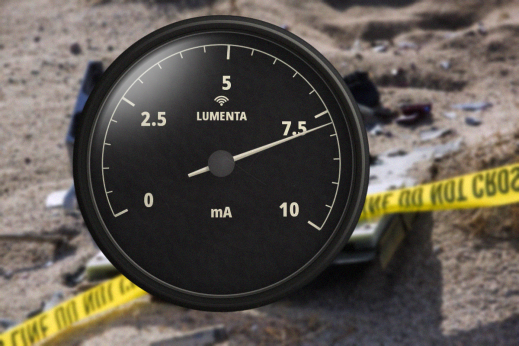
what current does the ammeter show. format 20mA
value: 7.75mA
